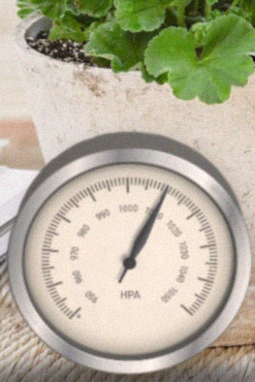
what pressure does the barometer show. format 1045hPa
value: 1010hPa
